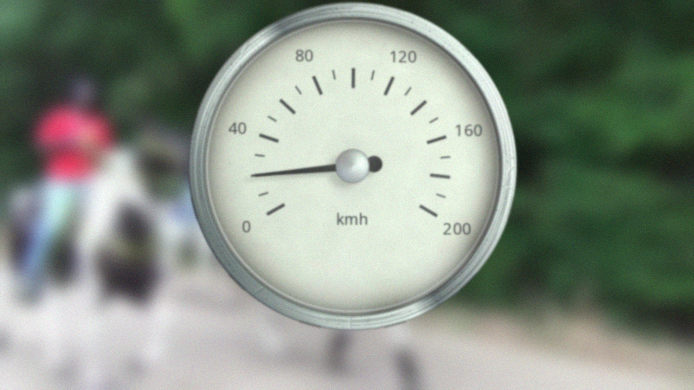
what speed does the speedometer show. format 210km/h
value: 20km/h
